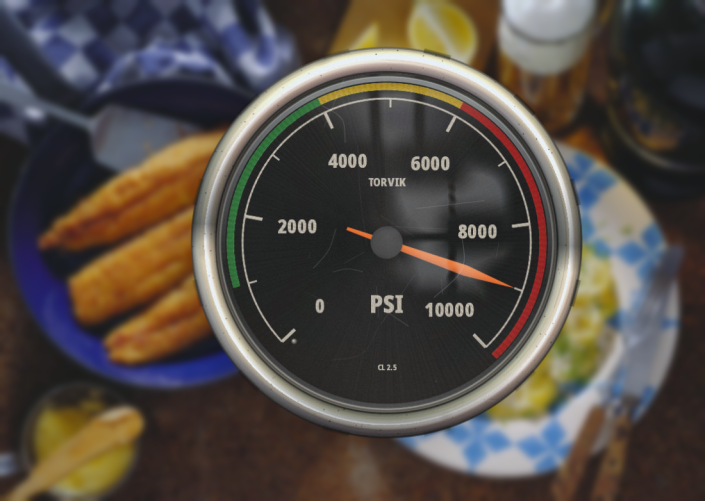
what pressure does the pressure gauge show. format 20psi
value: 9000psi
